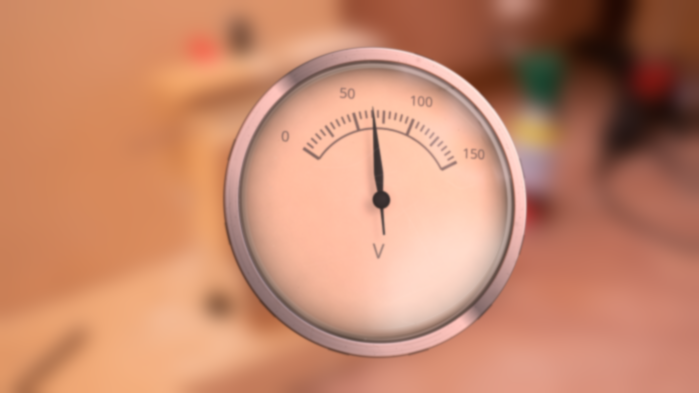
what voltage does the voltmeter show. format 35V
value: 65V
